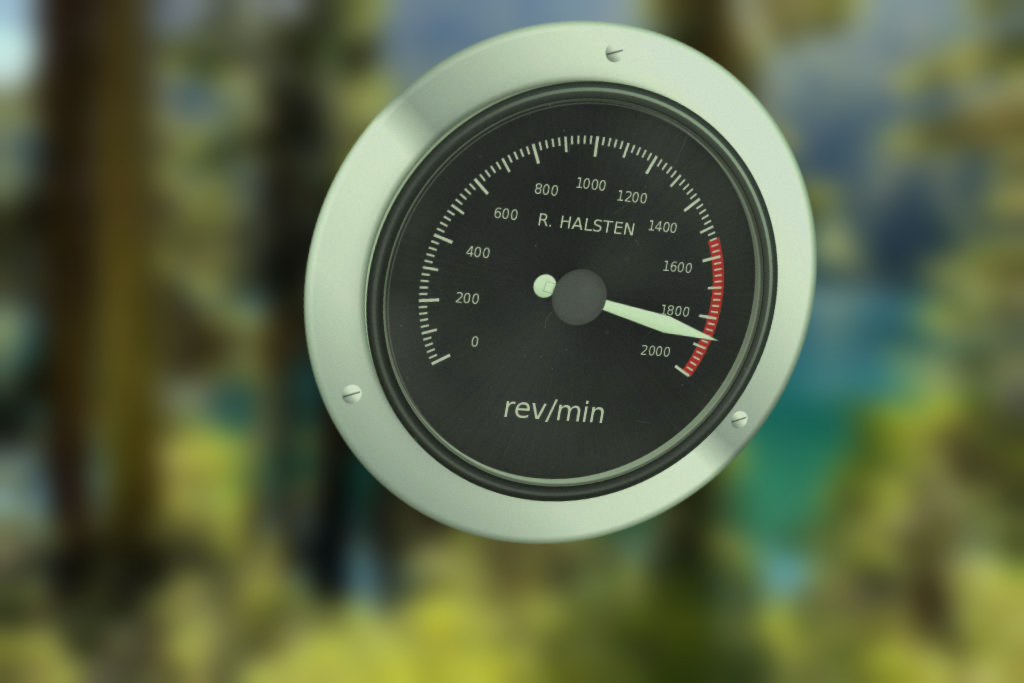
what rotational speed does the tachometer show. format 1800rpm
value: 1860rpm
